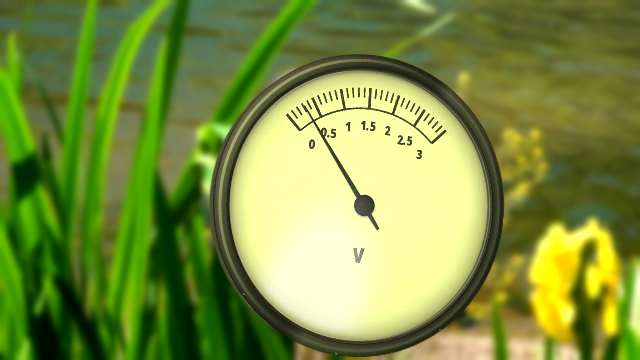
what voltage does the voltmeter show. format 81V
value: 0.3V
